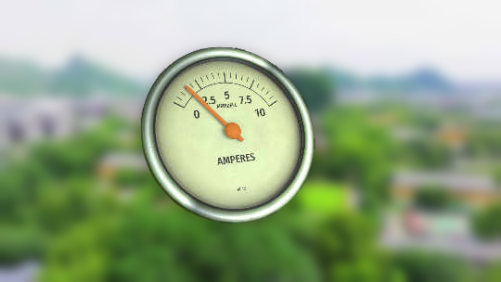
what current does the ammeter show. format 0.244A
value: 1.5A
